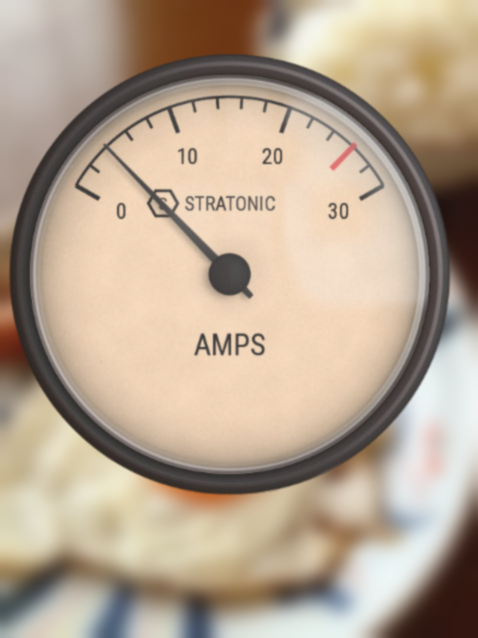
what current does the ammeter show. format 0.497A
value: 4A
